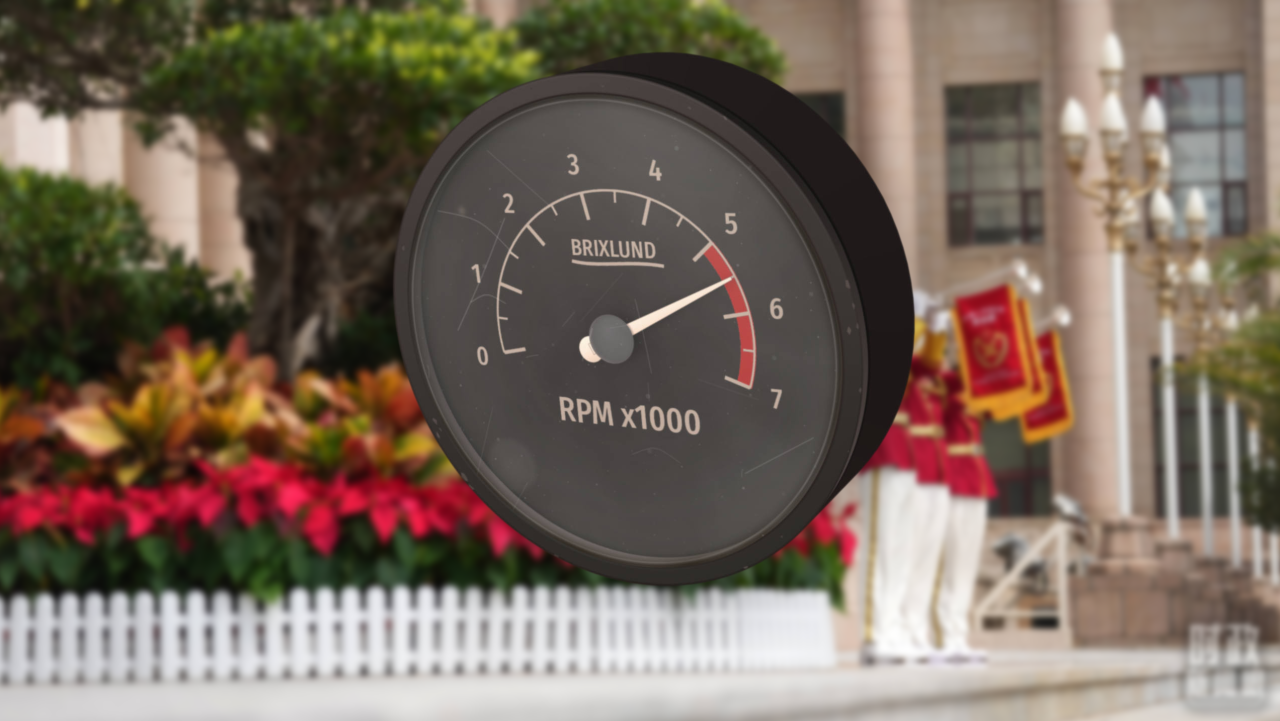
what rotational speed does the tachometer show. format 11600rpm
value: 5500rpm
